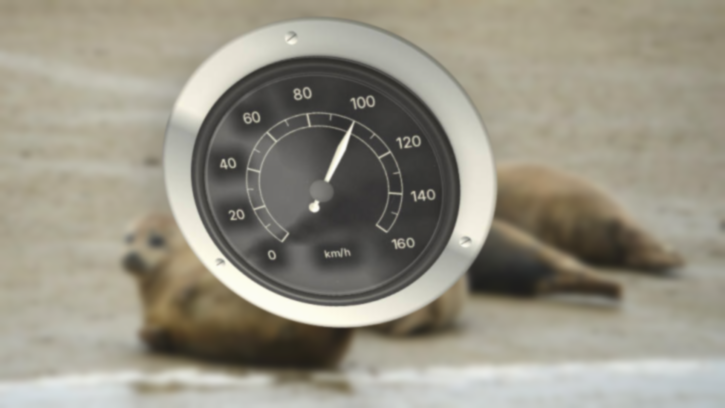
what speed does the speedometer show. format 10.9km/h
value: 100km/h
